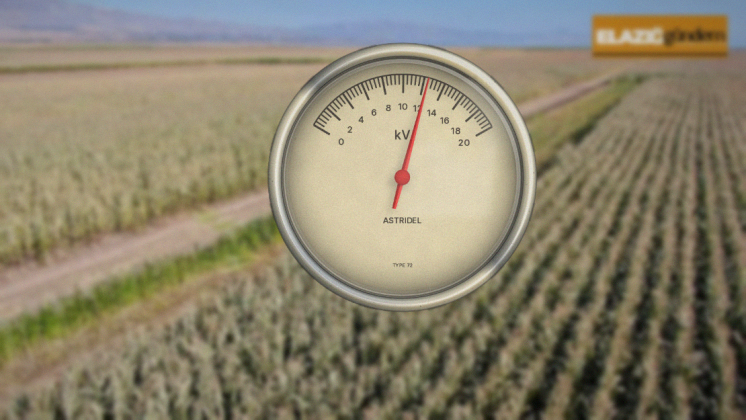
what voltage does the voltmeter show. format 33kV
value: 12.4kV
